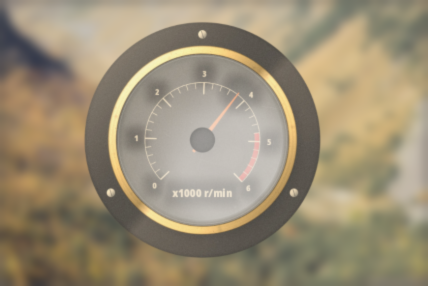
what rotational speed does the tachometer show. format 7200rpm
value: 3800rpm
